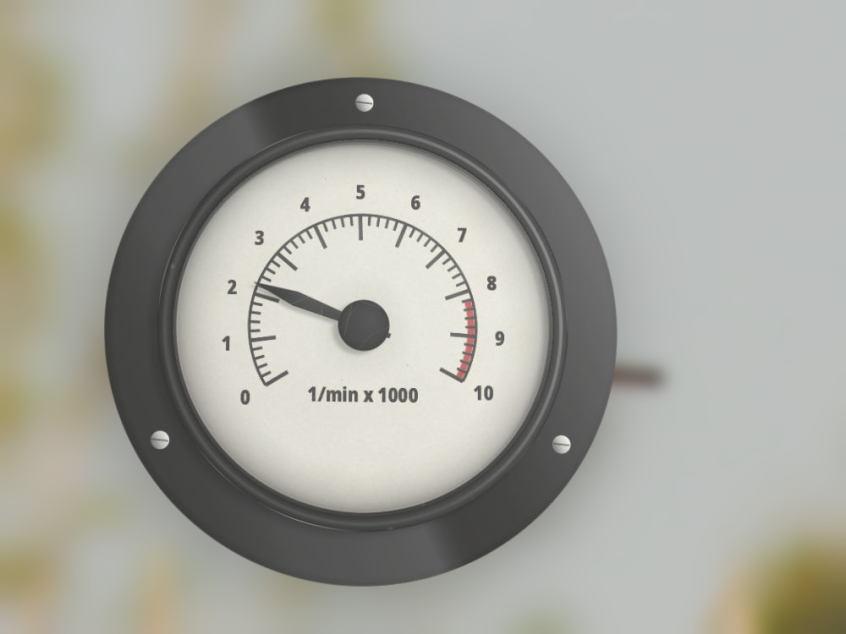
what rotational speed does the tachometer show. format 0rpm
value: 2200rpm
